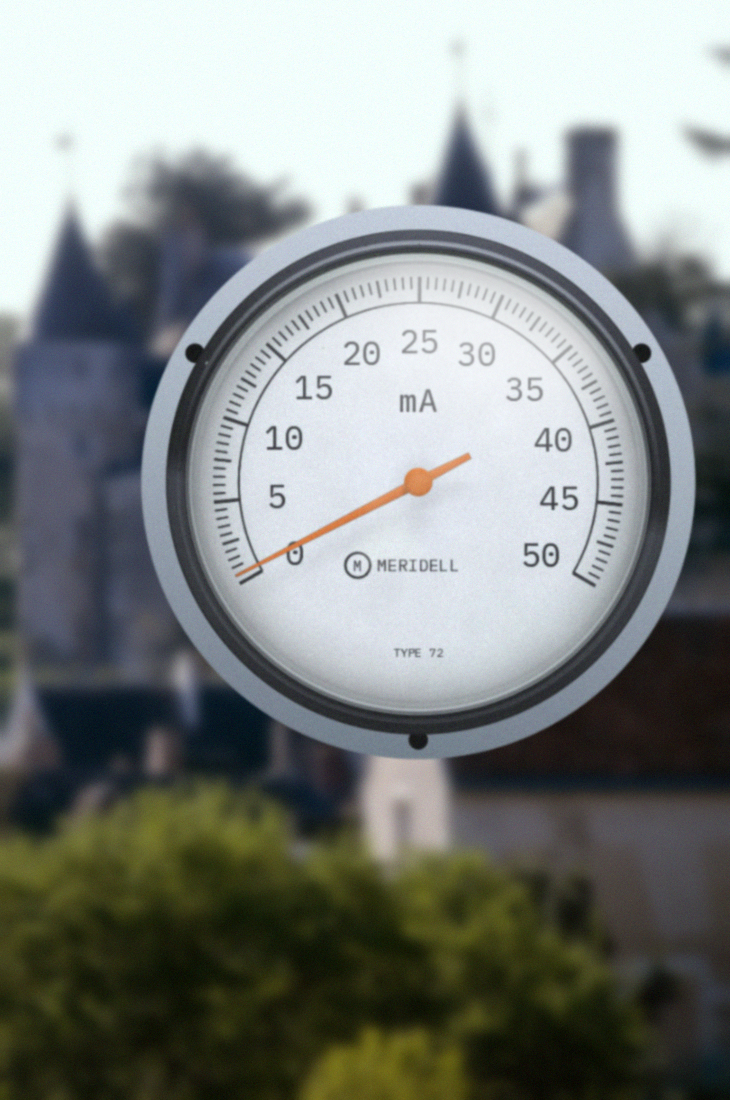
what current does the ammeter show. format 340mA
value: 0.5mA
